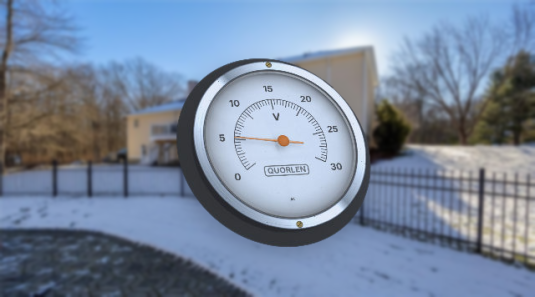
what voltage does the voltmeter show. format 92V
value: 5V
